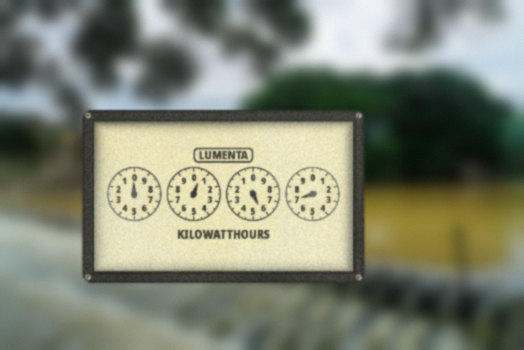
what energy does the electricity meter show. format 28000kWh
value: 57kWh
